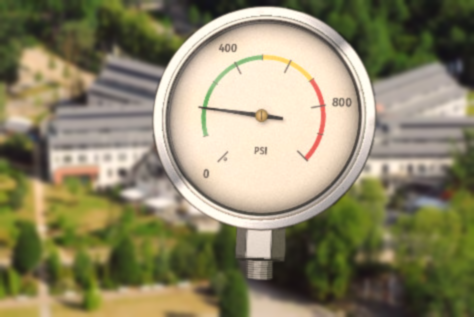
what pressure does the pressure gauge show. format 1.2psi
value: 200psi
